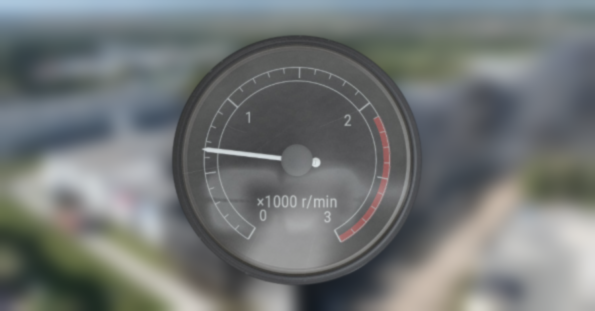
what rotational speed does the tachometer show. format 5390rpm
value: 650rpm
